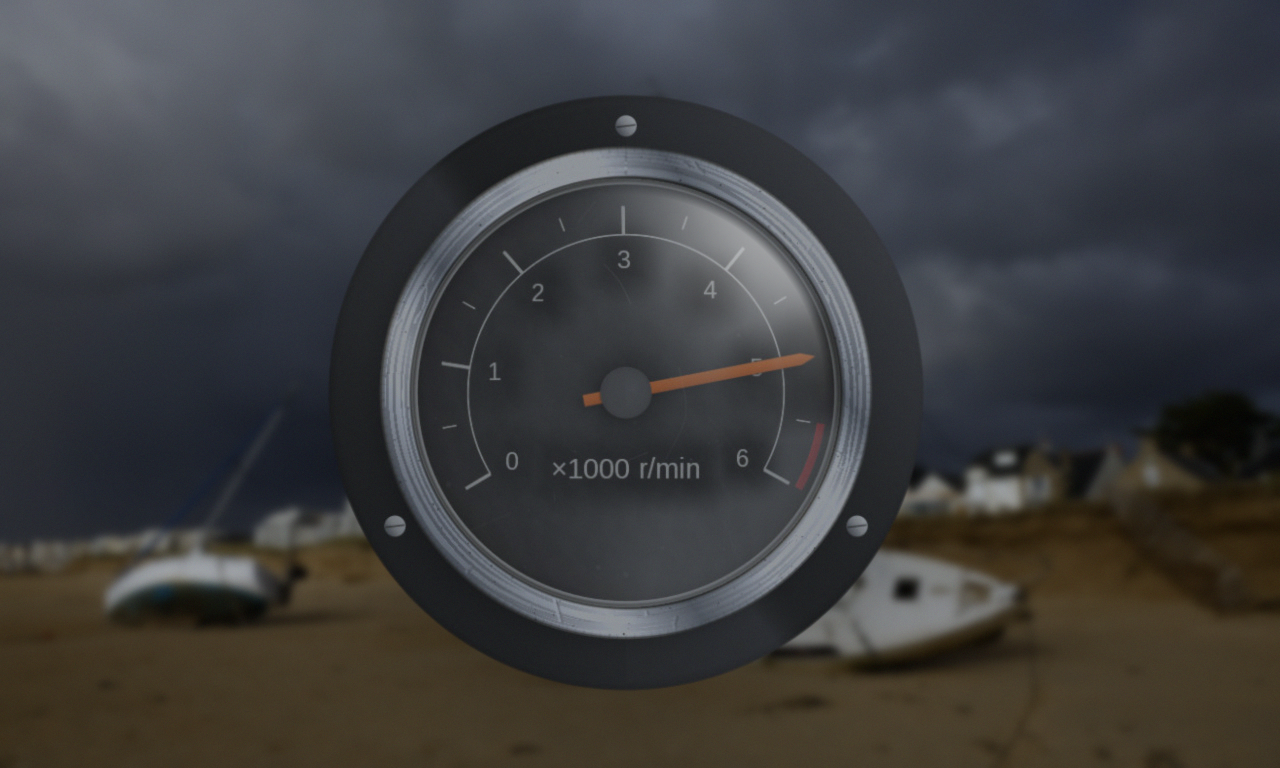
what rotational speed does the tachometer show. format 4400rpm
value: 5000rpm
